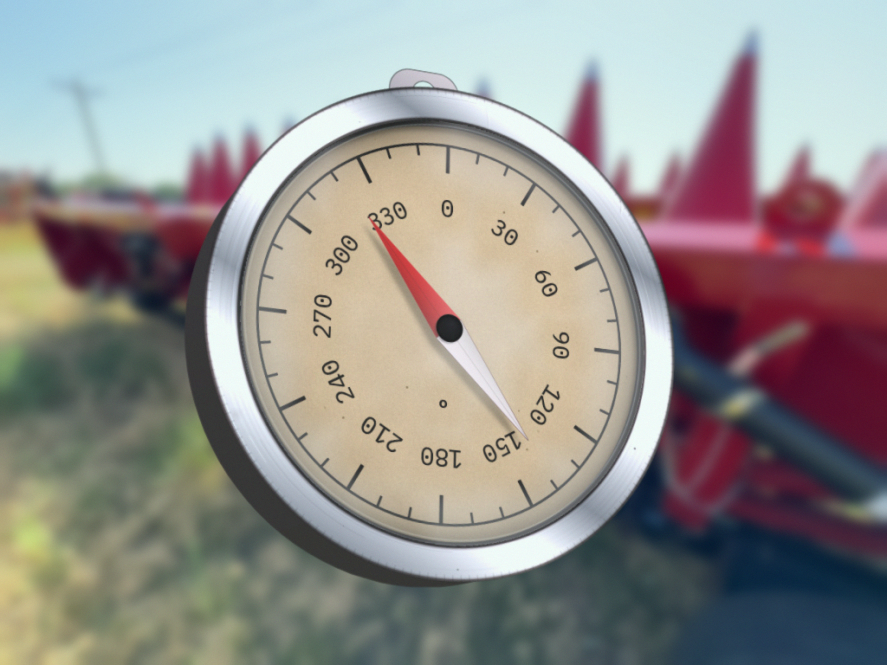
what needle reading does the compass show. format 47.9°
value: 320°
